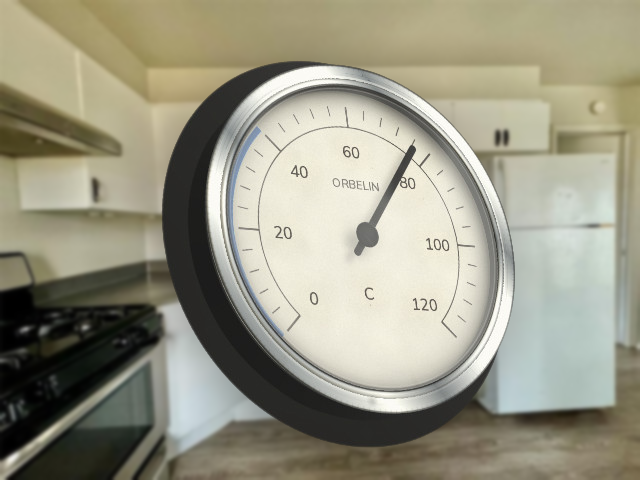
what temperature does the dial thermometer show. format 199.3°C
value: 76°C
